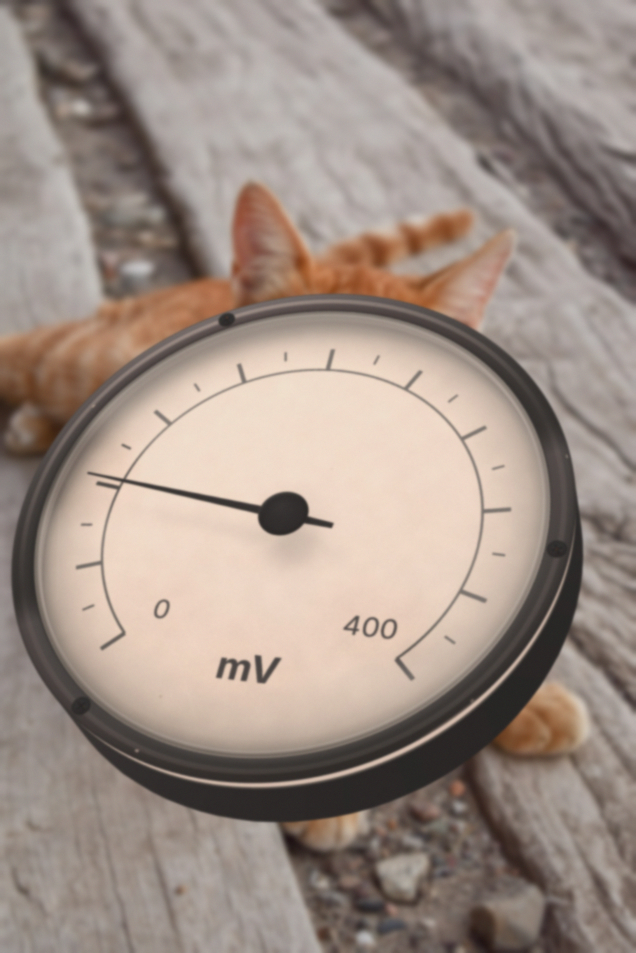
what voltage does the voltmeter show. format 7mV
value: 80mV
